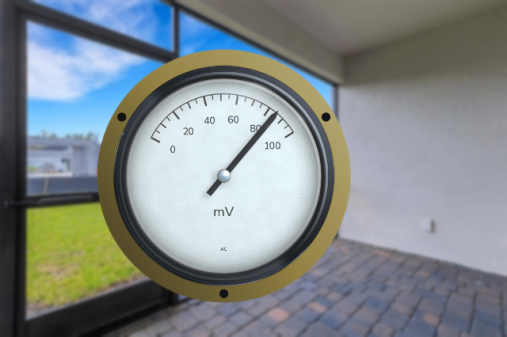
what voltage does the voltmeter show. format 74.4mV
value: 85mV
